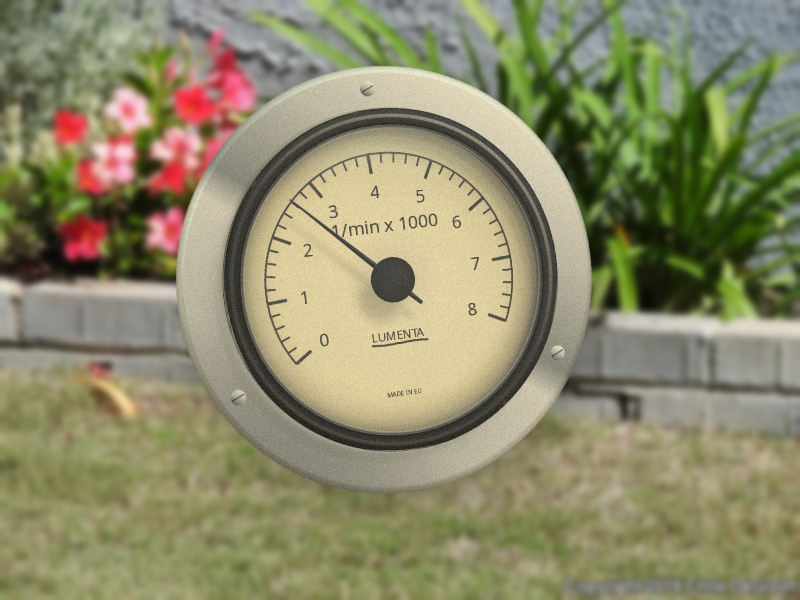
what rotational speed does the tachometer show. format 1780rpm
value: 2600rpm
